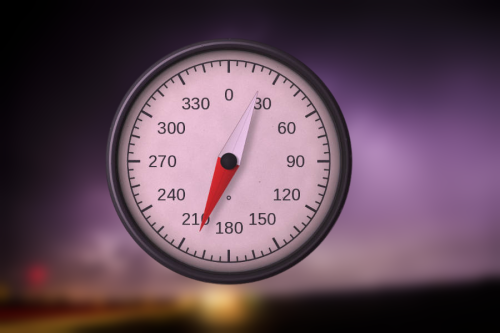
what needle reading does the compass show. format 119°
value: 202.5°
